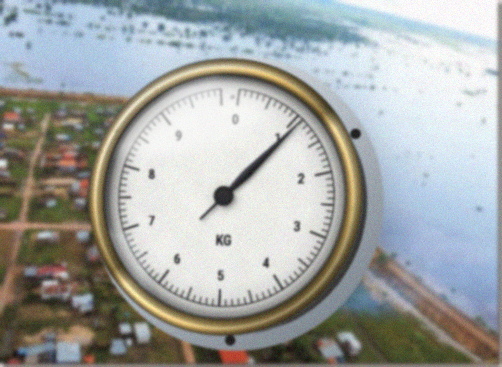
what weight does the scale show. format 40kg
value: 1.1kg
